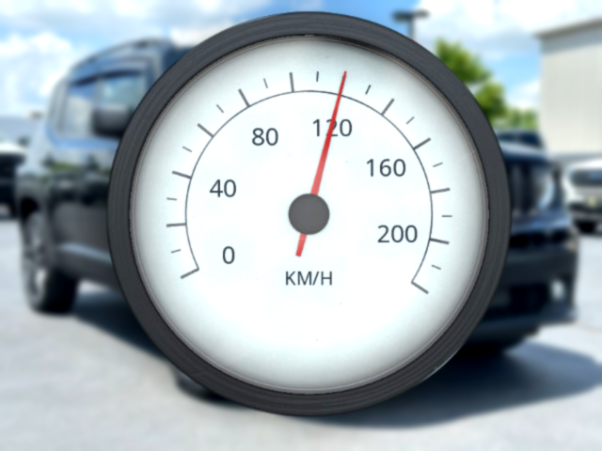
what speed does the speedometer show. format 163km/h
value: 120km/h
